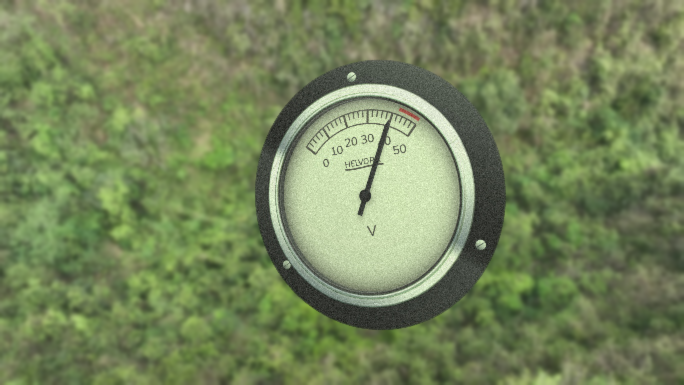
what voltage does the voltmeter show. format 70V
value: 40V
